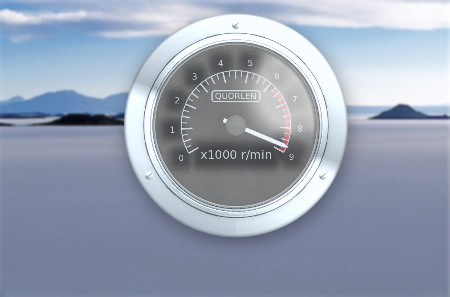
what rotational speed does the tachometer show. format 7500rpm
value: 8750rpm
